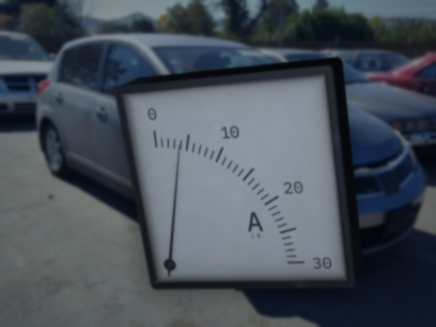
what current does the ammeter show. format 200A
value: 4A
